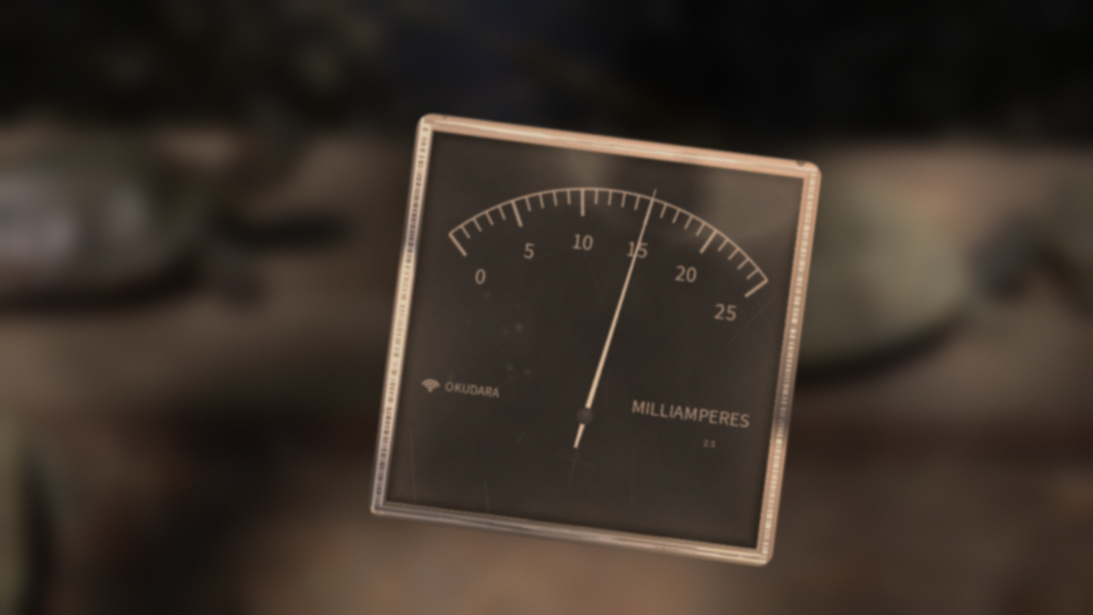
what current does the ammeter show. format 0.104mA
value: 15mA
